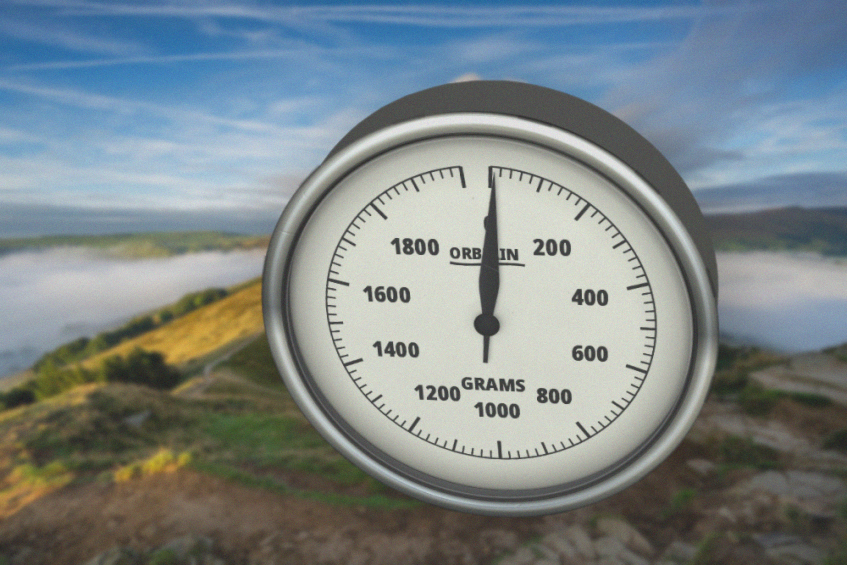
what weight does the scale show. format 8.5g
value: 10g
